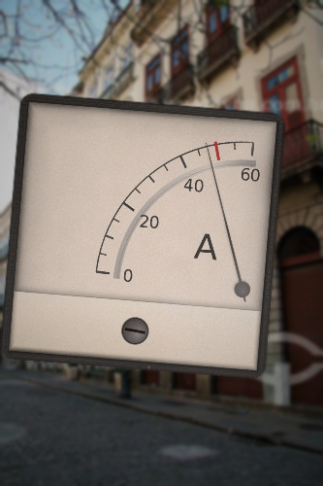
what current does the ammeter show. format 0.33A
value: 47.5A
